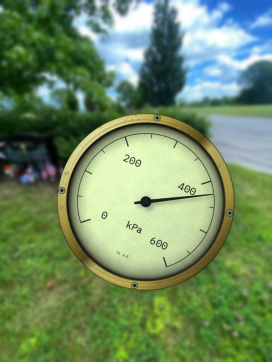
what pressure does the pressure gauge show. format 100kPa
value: 425kPa
